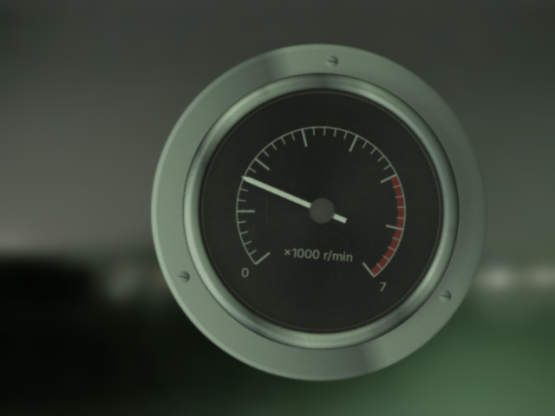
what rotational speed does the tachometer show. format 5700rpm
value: 1600rpm
